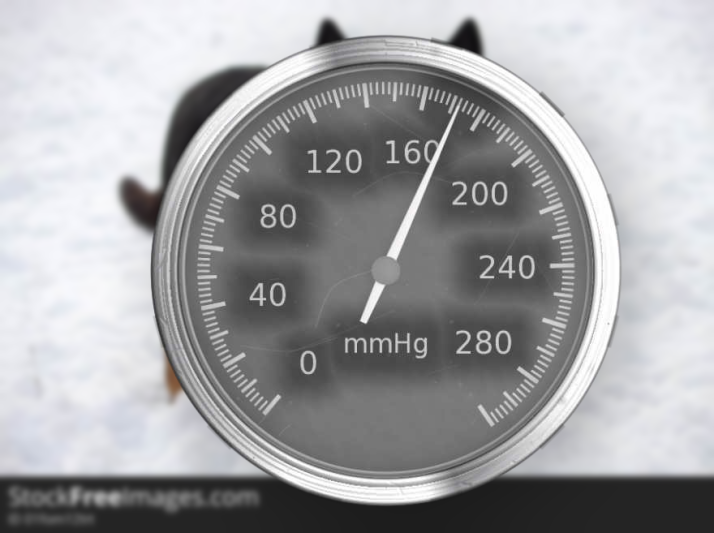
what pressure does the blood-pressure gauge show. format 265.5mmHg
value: 172mmHg
